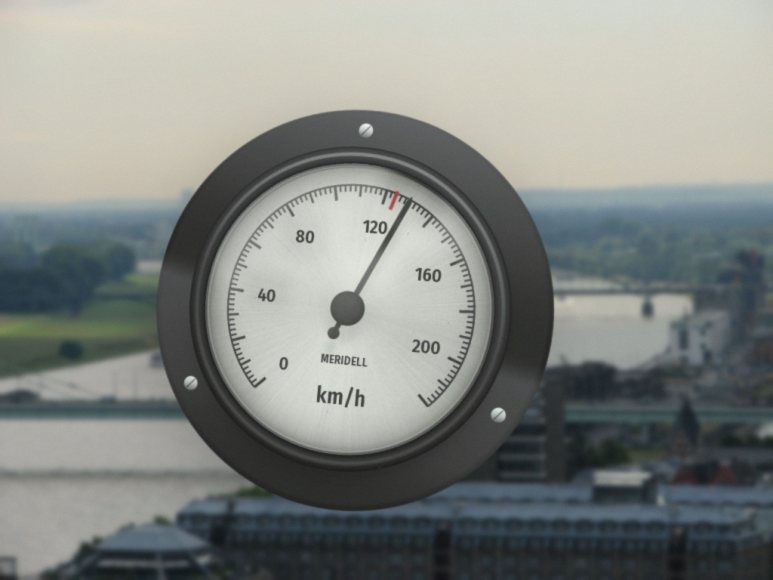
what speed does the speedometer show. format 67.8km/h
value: 130km/h
